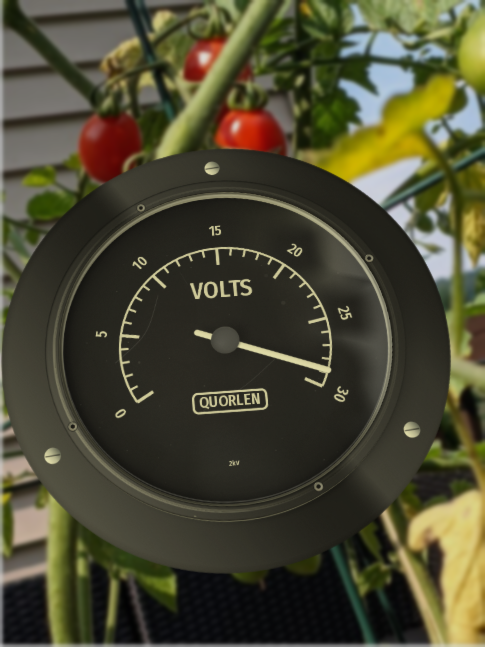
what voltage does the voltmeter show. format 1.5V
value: 29V
